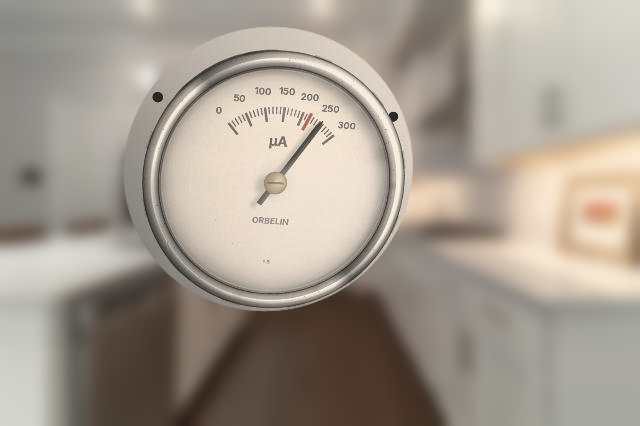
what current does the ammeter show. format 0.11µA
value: 250µA
